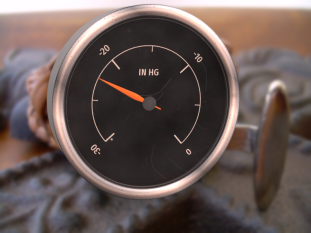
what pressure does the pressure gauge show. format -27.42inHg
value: -22.5inHg
